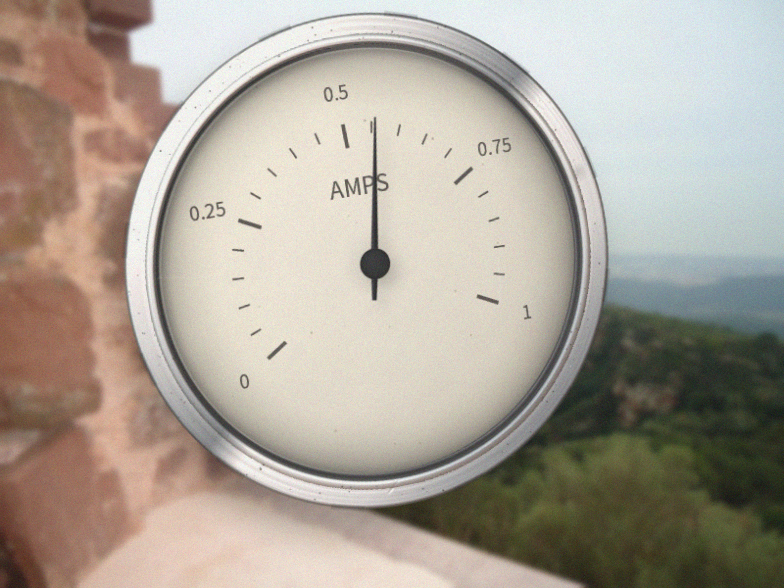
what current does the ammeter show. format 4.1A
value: 0.55A
